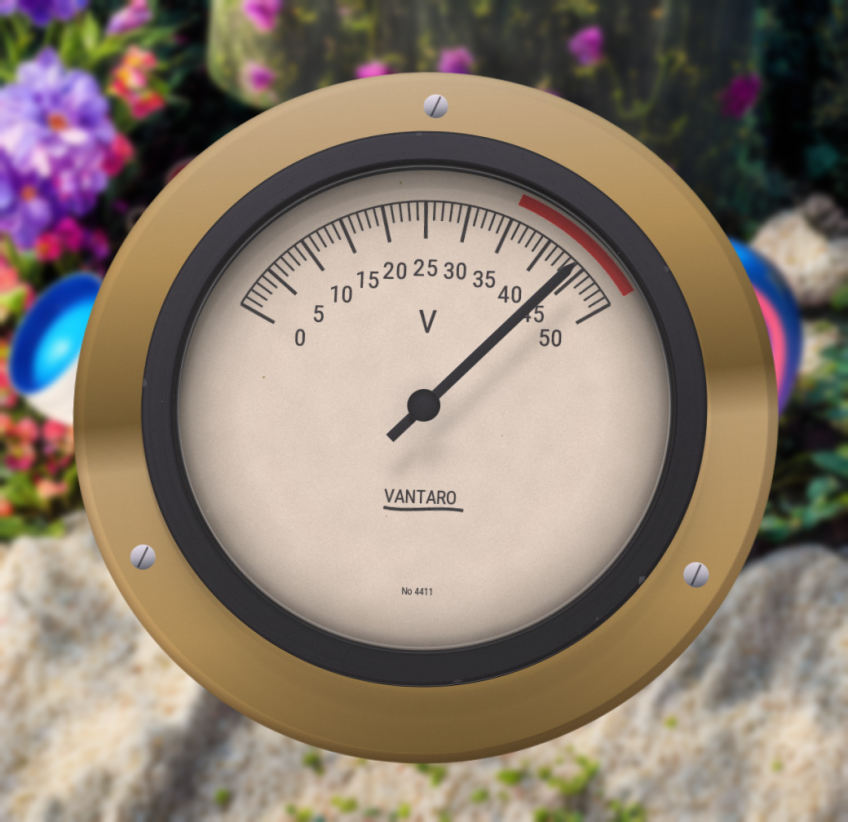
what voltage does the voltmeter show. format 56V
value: 44V
